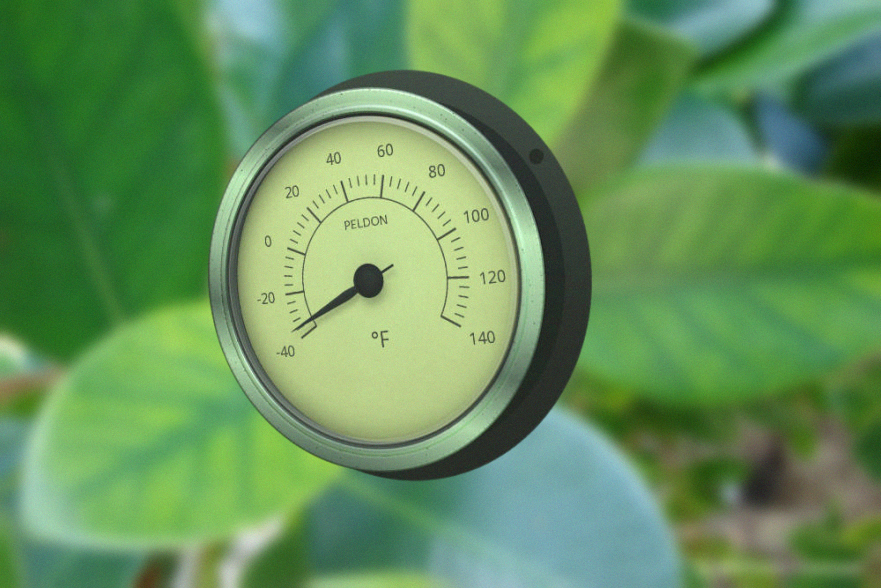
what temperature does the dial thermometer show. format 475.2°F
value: -36°F
